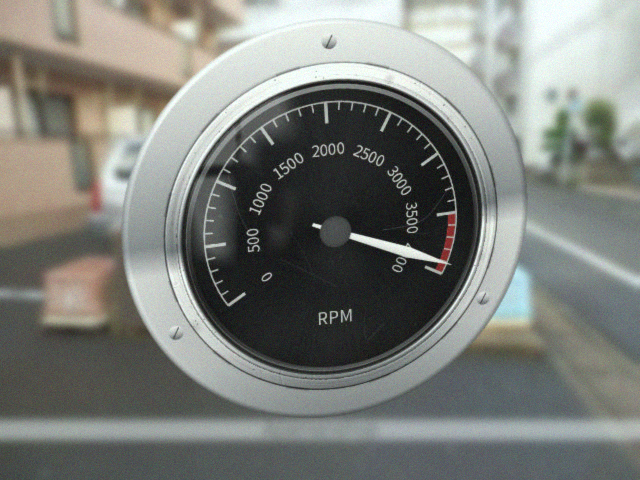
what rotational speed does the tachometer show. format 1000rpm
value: 3900rpm
